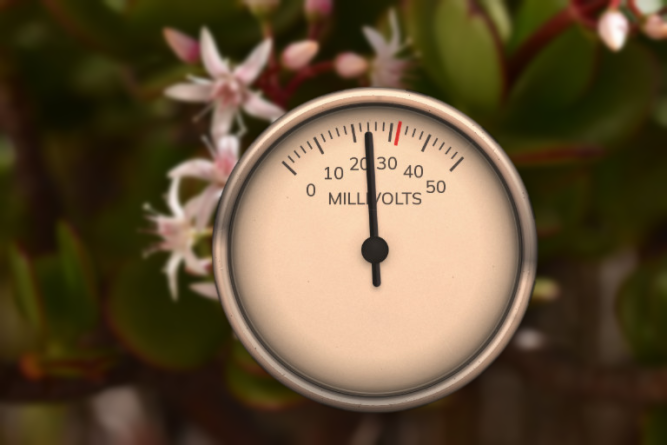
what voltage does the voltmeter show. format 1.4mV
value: 24mV
